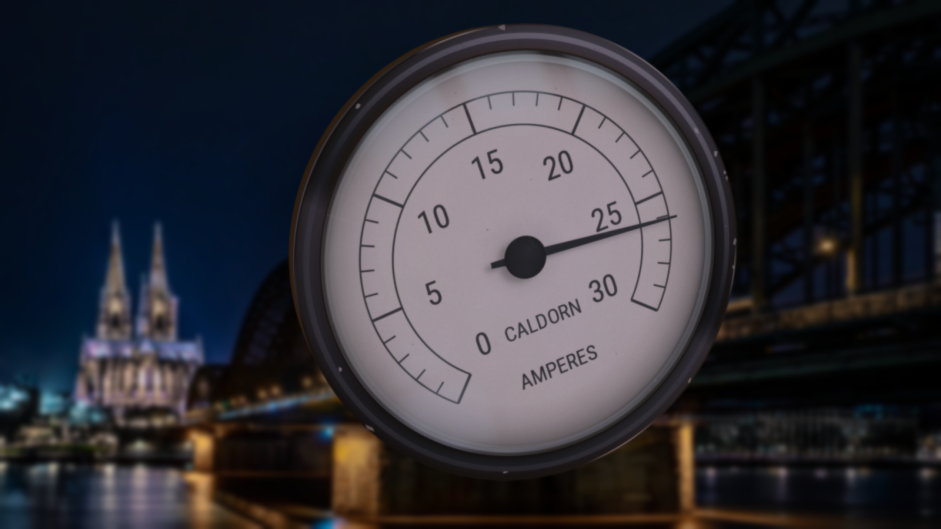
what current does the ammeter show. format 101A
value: 26A
